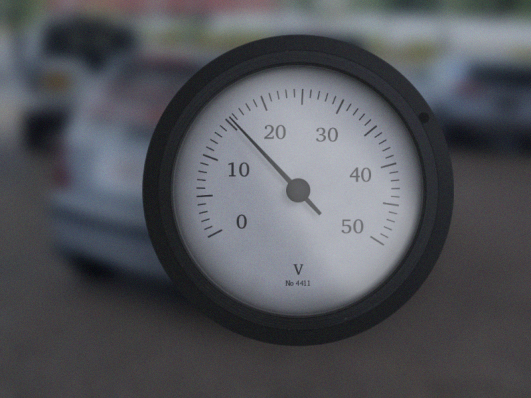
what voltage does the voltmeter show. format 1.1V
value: 15.5V
